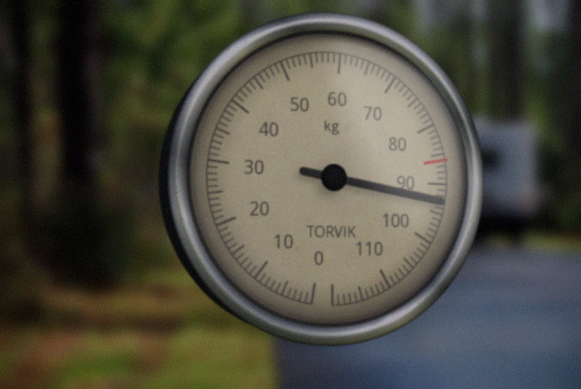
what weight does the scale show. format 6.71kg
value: 93kg
